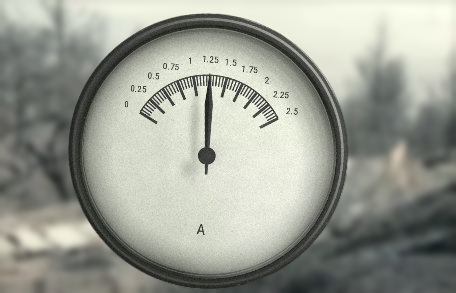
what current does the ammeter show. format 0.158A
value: 1.25A
